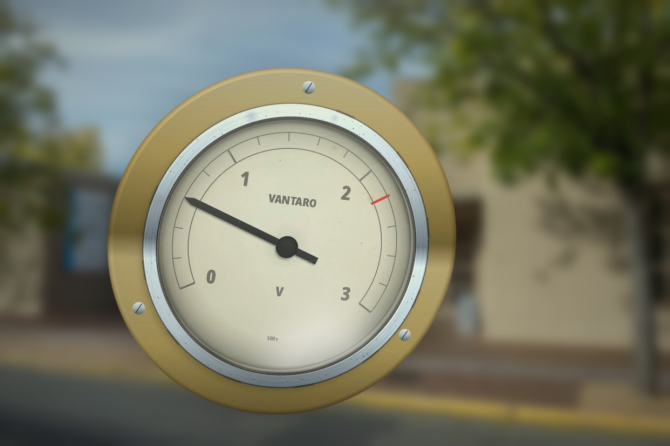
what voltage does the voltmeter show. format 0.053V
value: 0.6V
